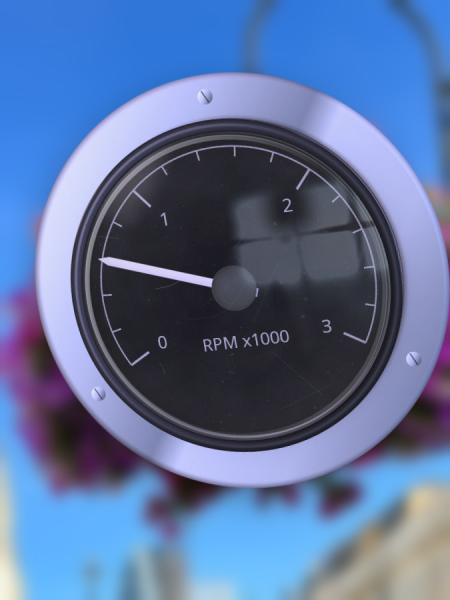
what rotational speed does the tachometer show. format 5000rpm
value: 600rpm
